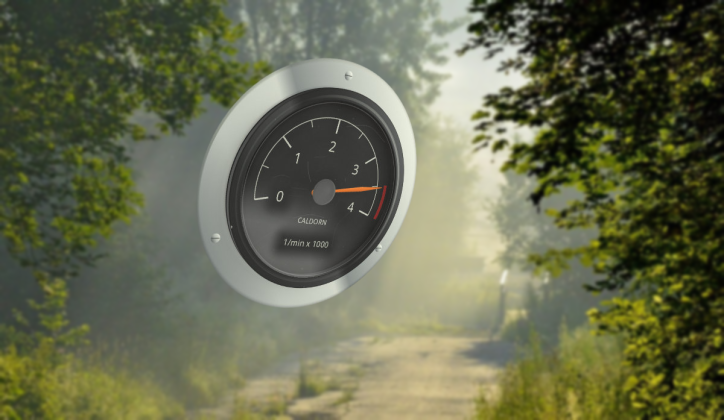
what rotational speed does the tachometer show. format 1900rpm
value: 3500rpm
